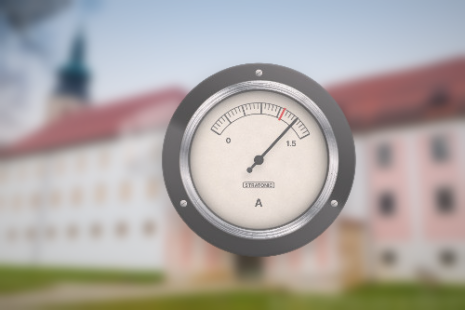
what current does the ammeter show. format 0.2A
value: 1.25A
